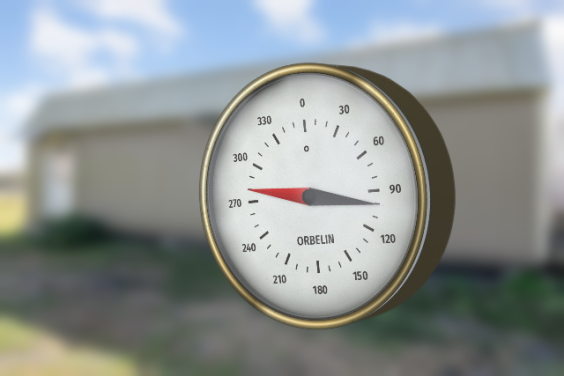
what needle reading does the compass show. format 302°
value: 280°
